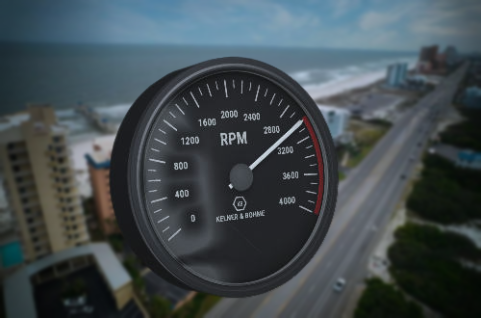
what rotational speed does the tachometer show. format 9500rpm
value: 3000rpm
